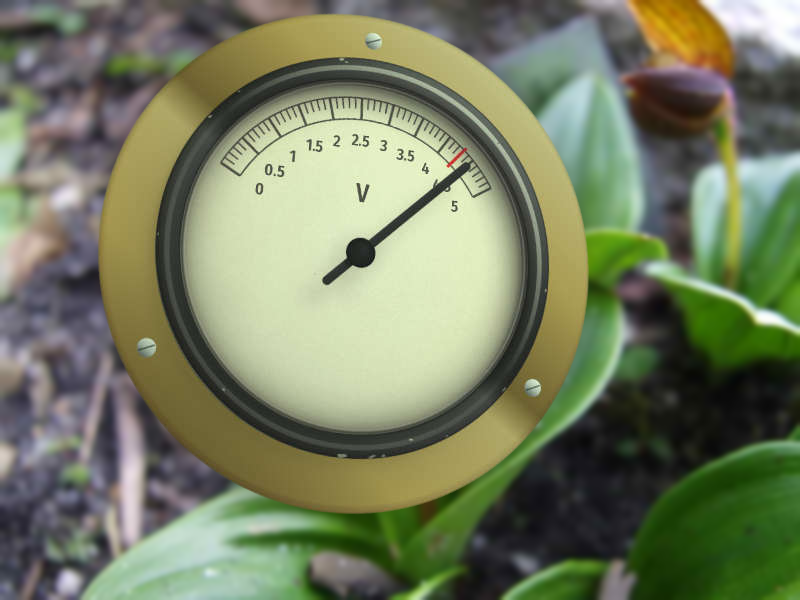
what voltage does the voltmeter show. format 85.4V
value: 4.5V
